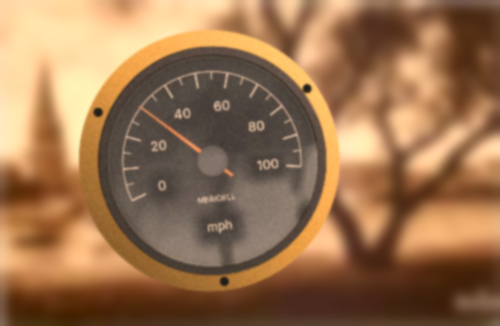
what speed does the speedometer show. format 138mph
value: 30mph
